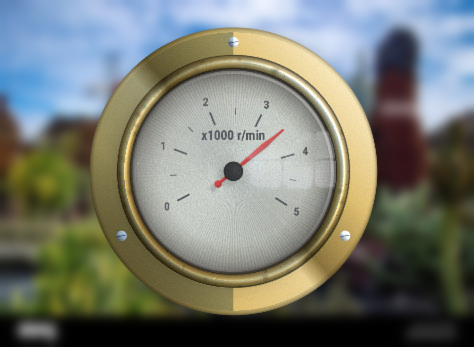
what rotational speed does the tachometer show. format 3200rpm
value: 3500rpm
